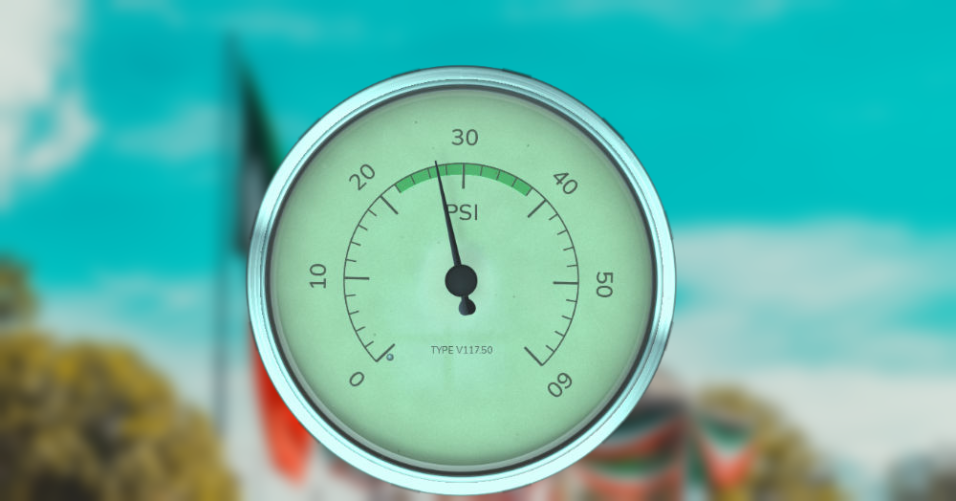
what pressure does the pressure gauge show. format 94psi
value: 27psi
